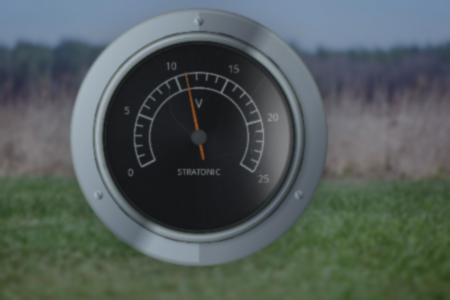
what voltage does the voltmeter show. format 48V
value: 11V
